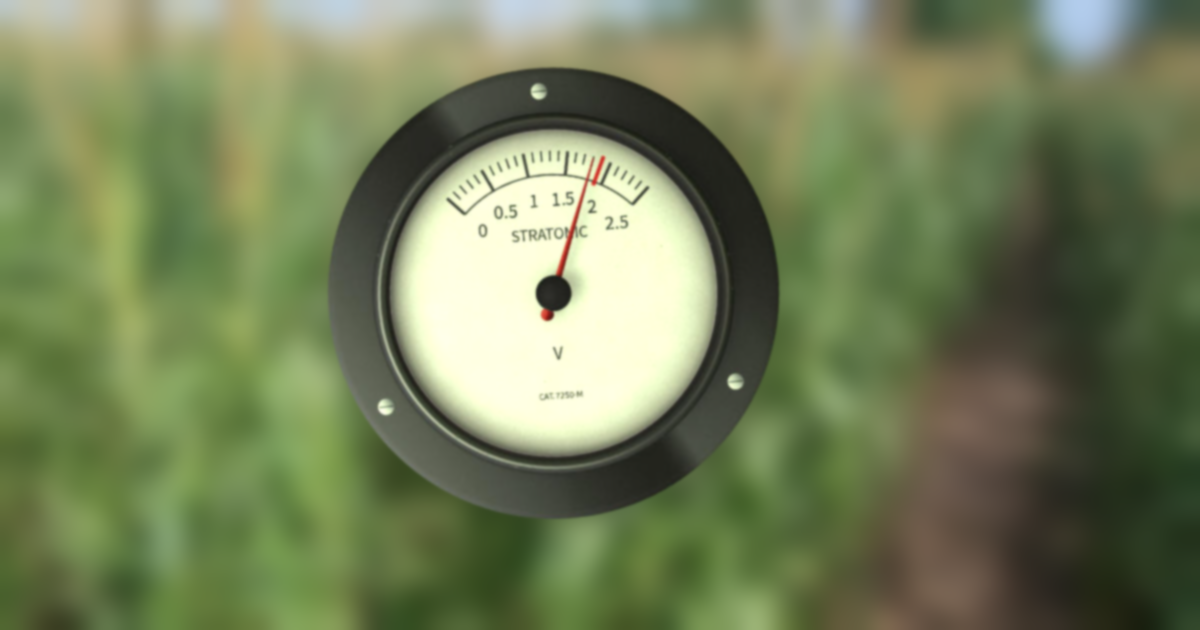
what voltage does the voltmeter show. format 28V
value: 1.8V
